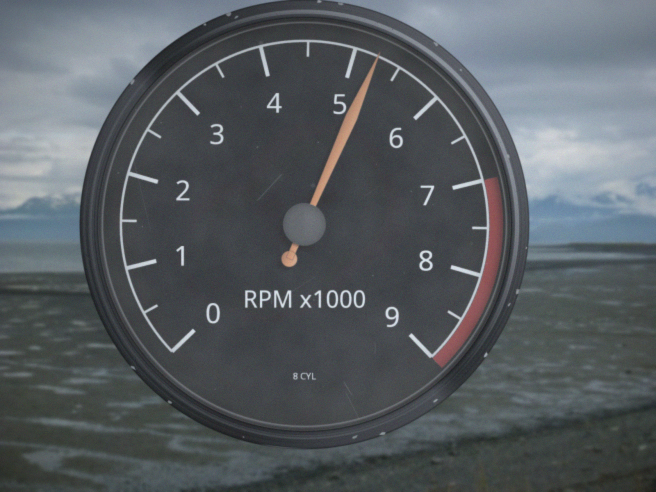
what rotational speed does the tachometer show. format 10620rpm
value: 5250rpm
